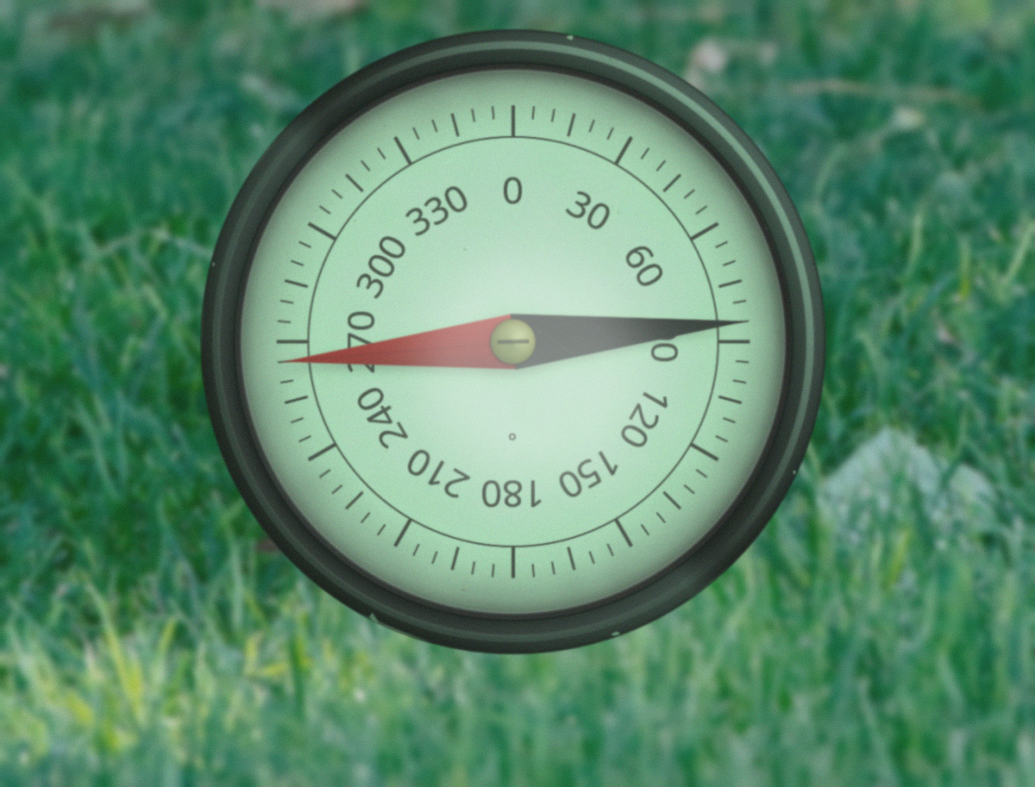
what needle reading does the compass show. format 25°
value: 265°
